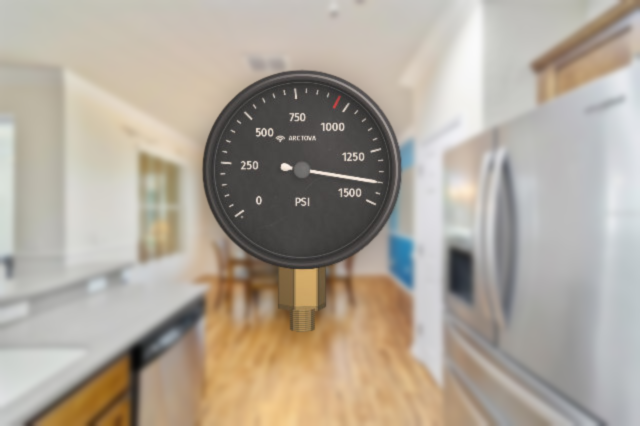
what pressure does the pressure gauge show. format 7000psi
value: 1400psi
